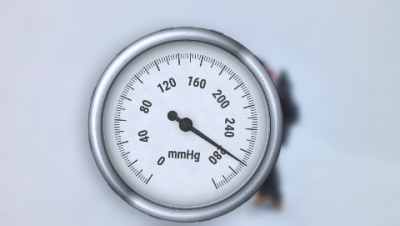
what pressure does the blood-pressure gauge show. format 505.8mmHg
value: 270mmHg
